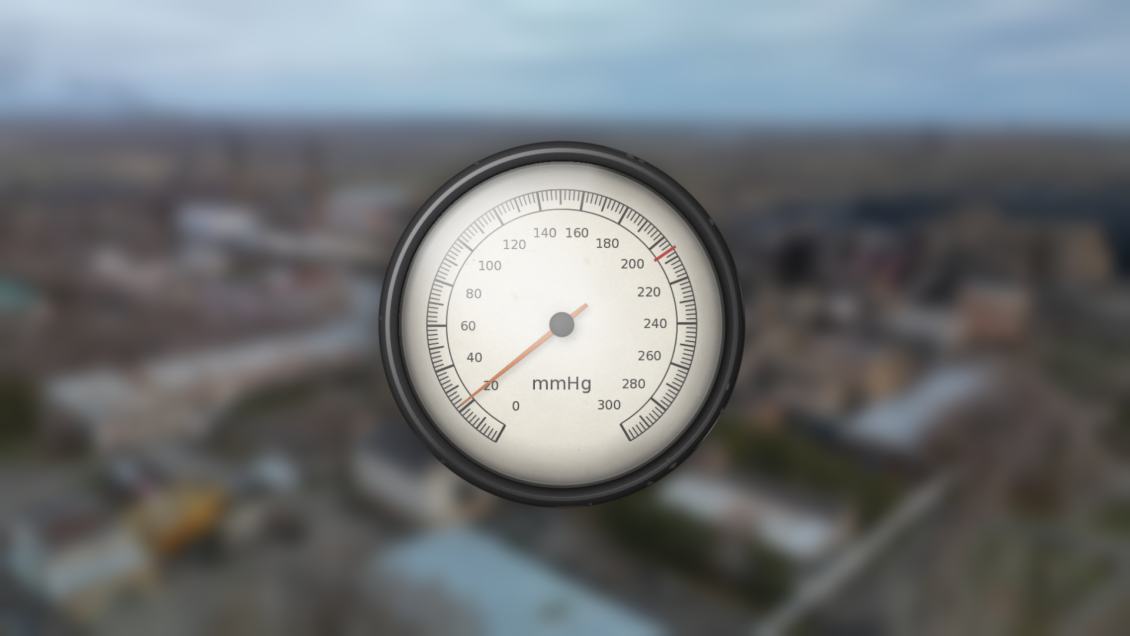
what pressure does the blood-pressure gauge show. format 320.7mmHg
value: 22mmHg
